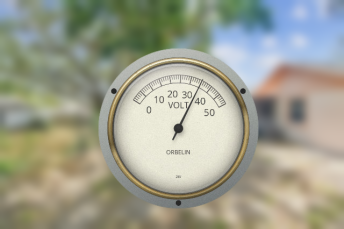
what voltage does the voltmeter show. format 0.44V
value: 35V
